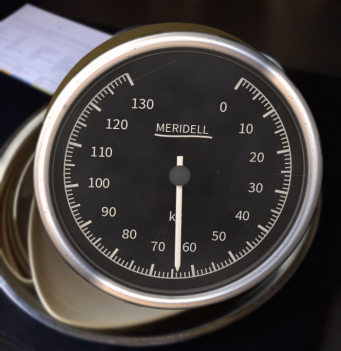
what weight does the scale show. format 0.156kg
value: 64kg
